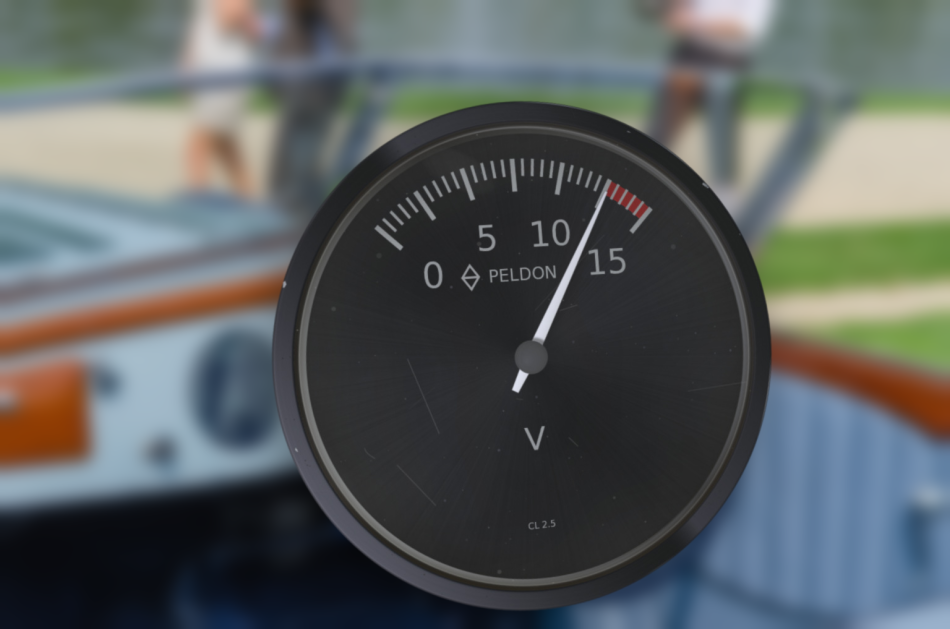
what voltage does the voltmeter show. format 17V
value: 12.5V
